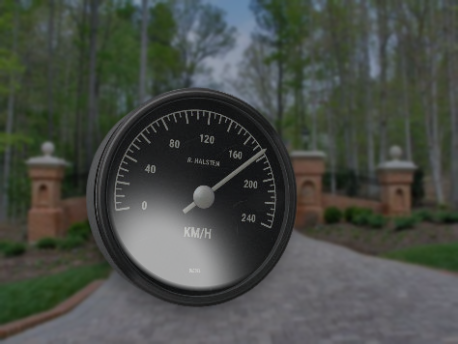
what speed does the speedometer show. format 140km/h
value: 175km/h
